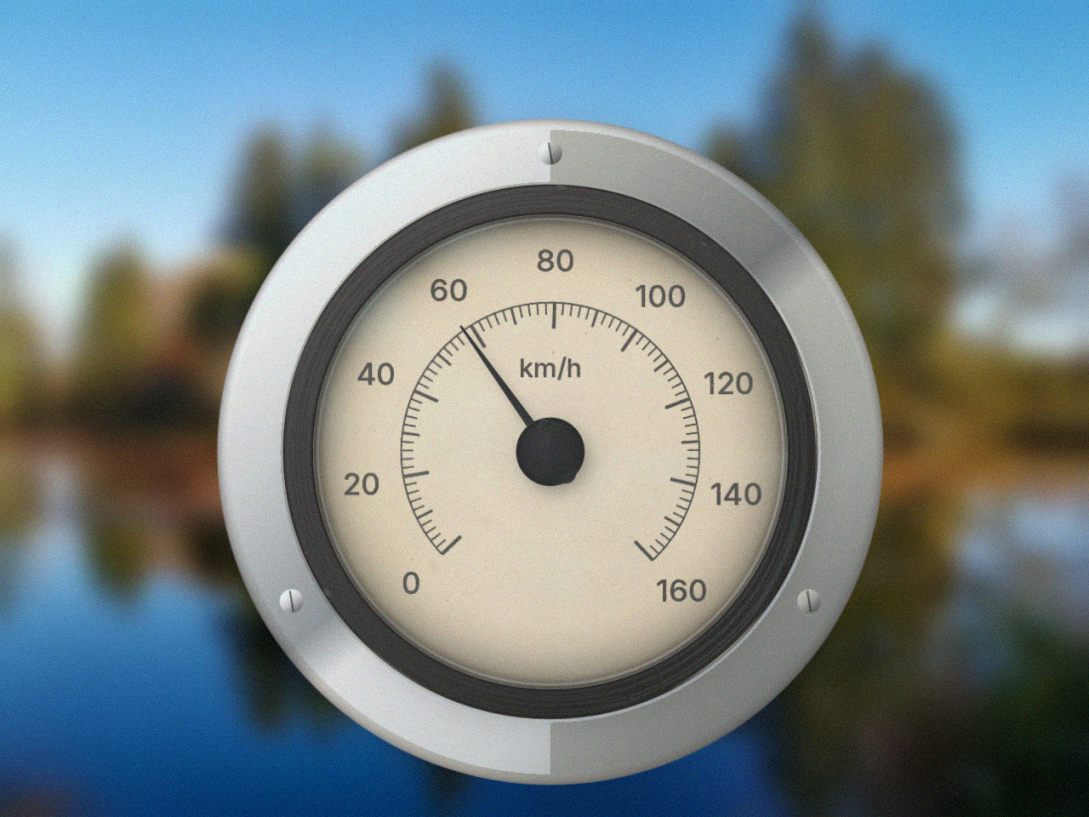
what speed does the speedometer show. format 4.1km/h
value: 58km/h
